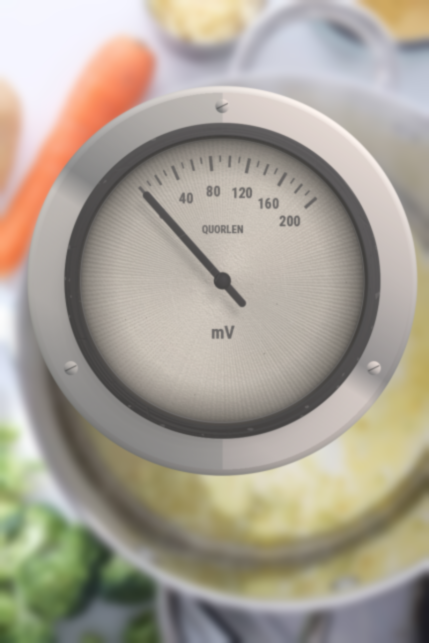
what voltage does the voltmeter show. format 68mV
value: 0mV
